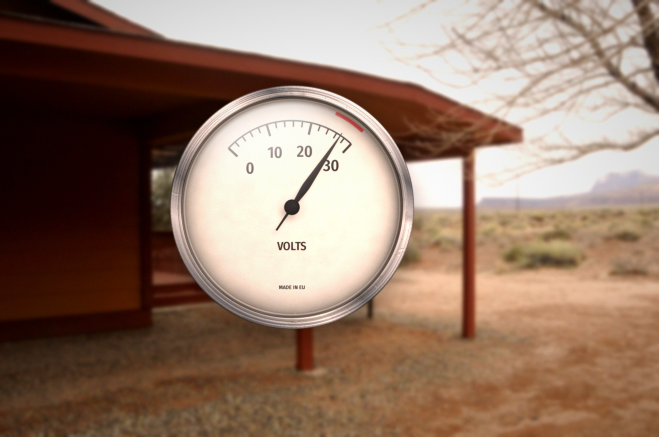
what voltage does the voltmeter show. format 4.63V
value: 27V
